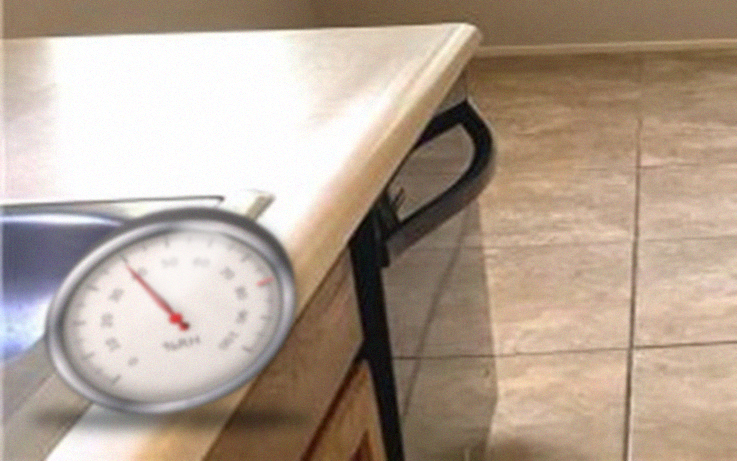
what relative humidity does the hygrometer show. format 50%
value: 40%
